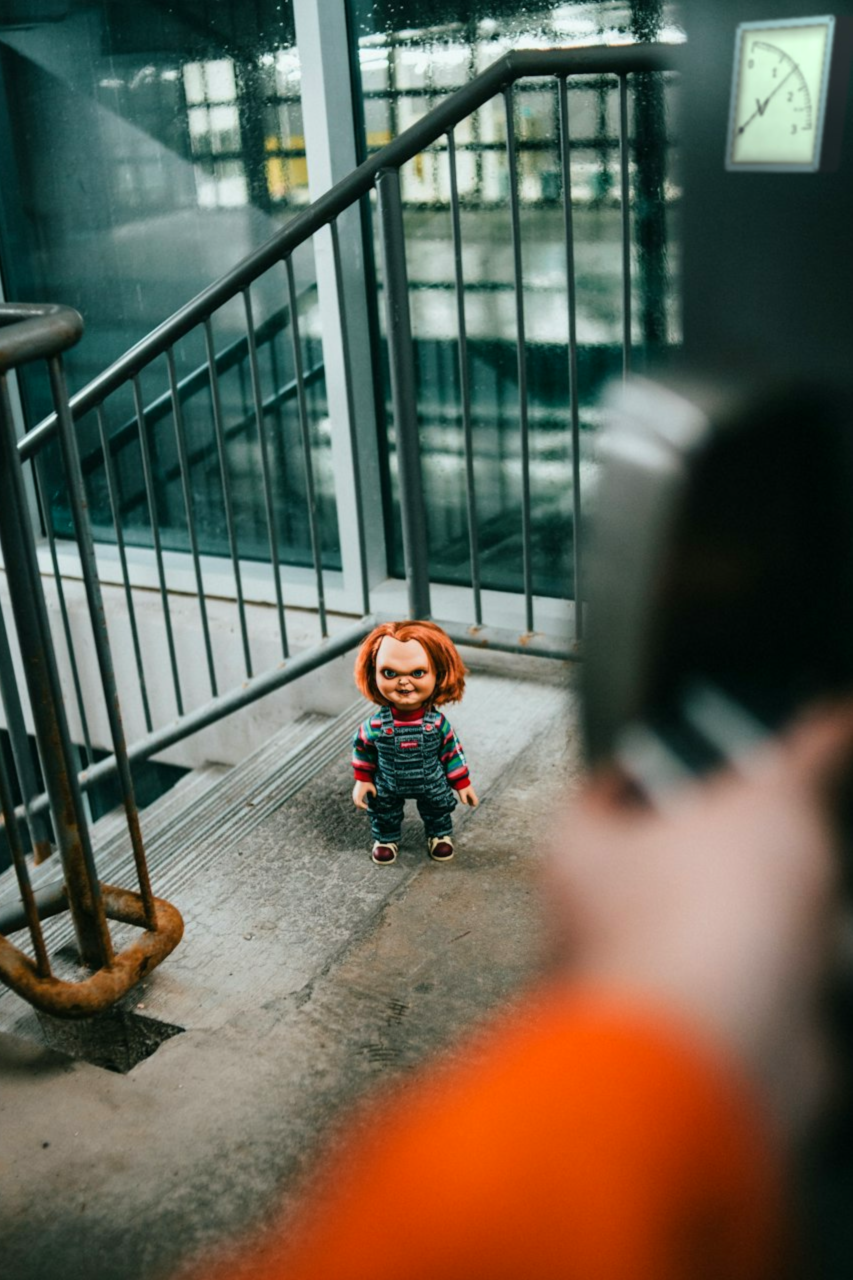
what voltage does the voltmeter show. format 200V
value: 1.5V
